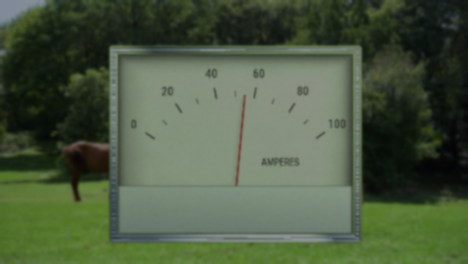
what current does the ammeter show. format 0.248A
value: 55A
